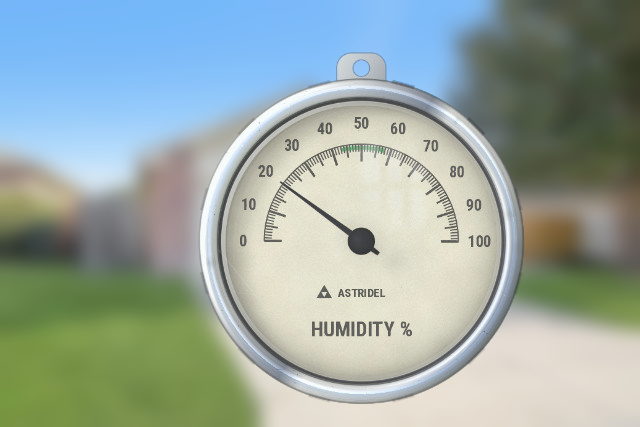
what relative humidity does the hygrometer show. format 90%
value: 20%
